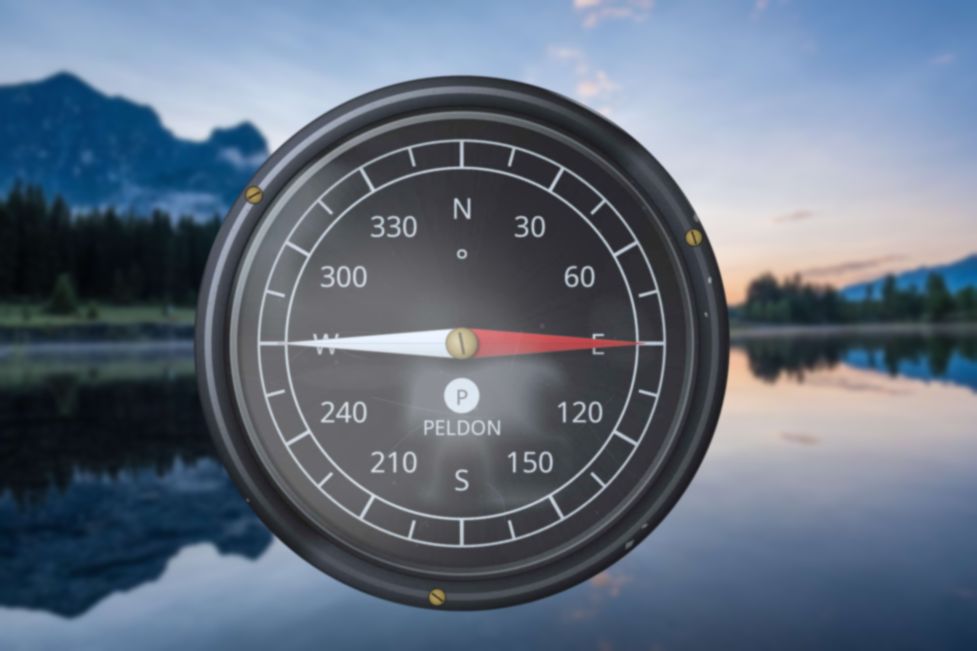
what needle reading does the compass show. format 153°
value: 90°
